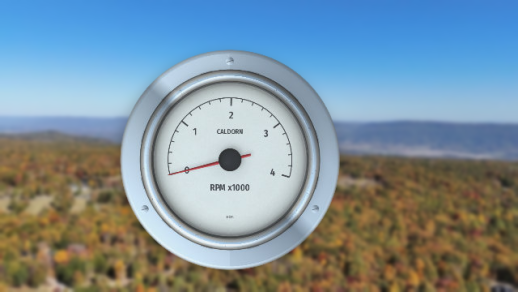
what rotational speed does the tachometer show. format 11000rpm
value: 0rpm
